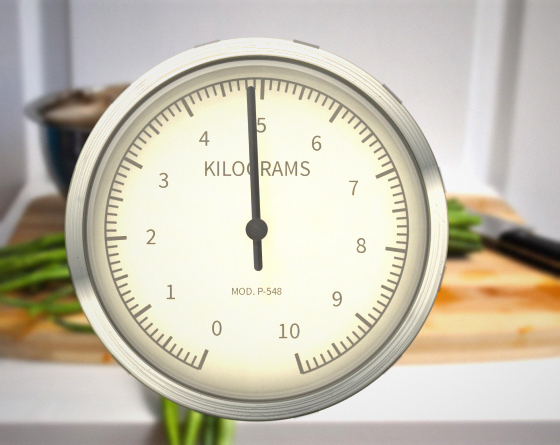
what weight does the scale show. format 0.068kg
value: 4.85kg
